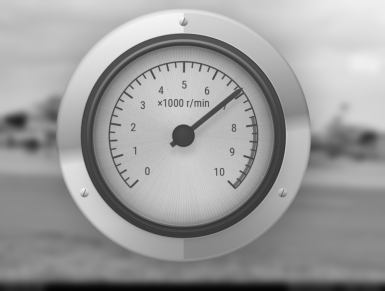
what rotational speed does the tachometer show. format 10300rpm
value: 6875rpm
